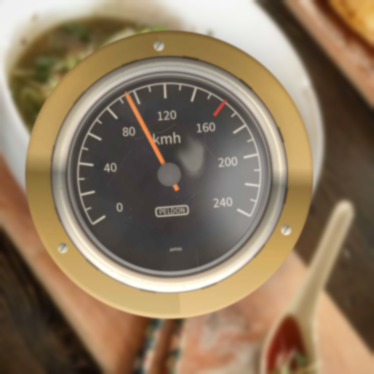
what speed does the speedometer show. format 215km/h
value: 95km/h
